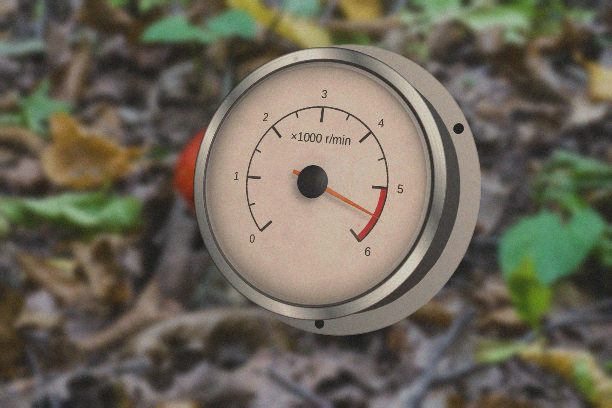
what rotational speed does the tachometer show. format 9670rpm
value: 5500rpm
